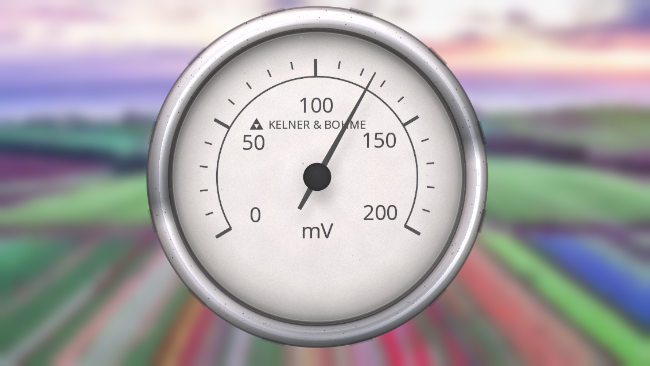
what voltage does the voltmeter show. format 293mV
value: 125mV
